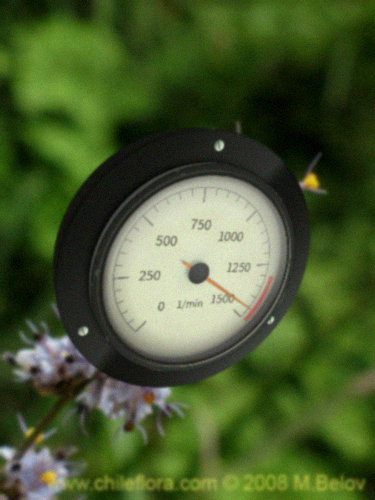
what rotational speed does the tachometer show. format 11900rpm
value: 1450rpm
